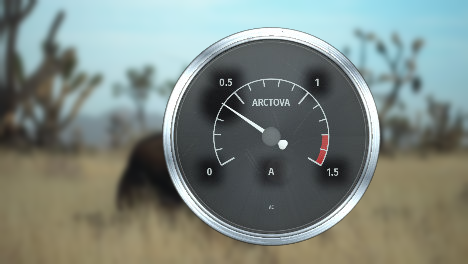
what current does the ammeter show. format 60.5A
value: 0.4A
